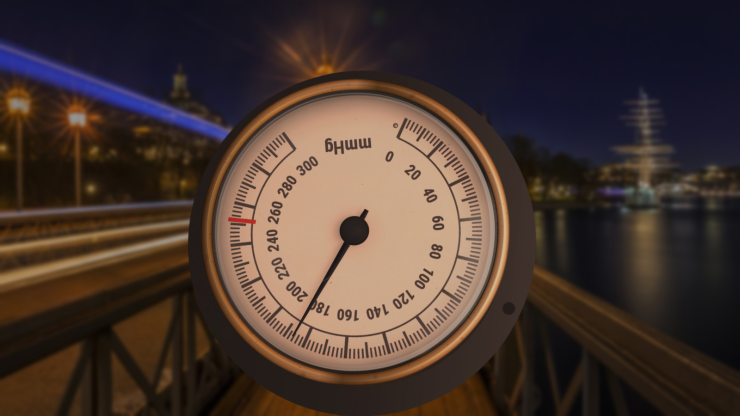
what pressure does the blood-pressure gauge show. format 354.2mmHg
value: 186mmHg
